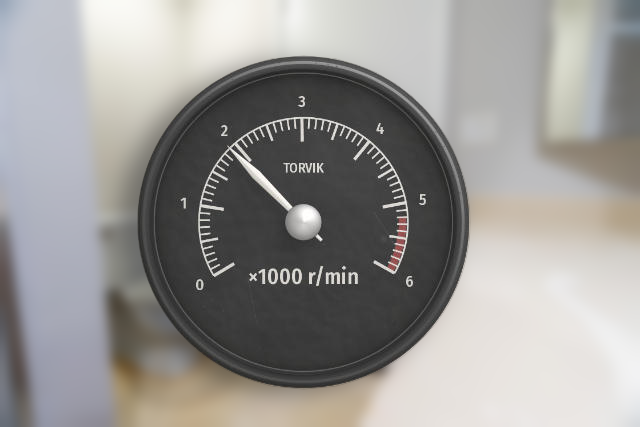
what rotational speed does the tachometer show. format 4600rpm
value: 1900rpm
